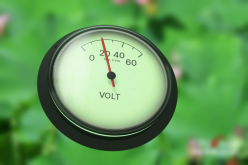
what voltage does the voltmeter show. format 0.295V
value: 20V
